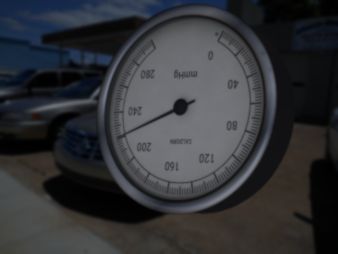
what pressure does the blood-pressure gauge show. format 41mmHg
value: 220mmHg
